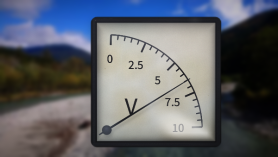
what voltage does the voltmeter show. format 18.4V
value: 6.5V
